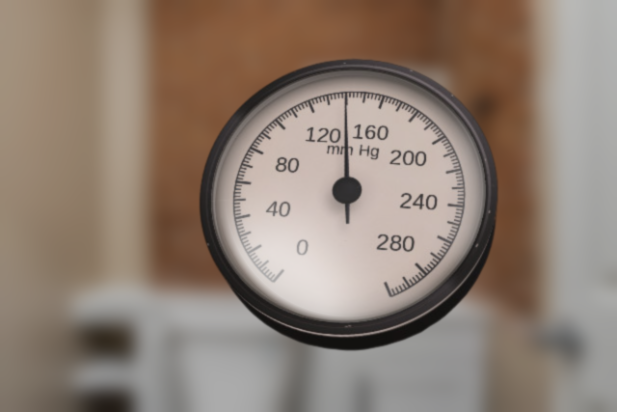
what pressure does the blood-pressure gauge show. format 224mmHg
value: 140mmHg
